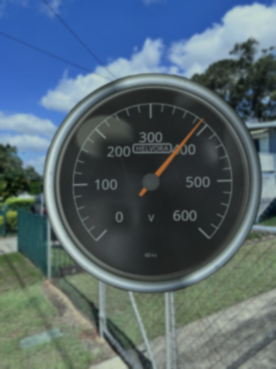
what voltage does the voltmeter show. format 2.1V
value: 390V
